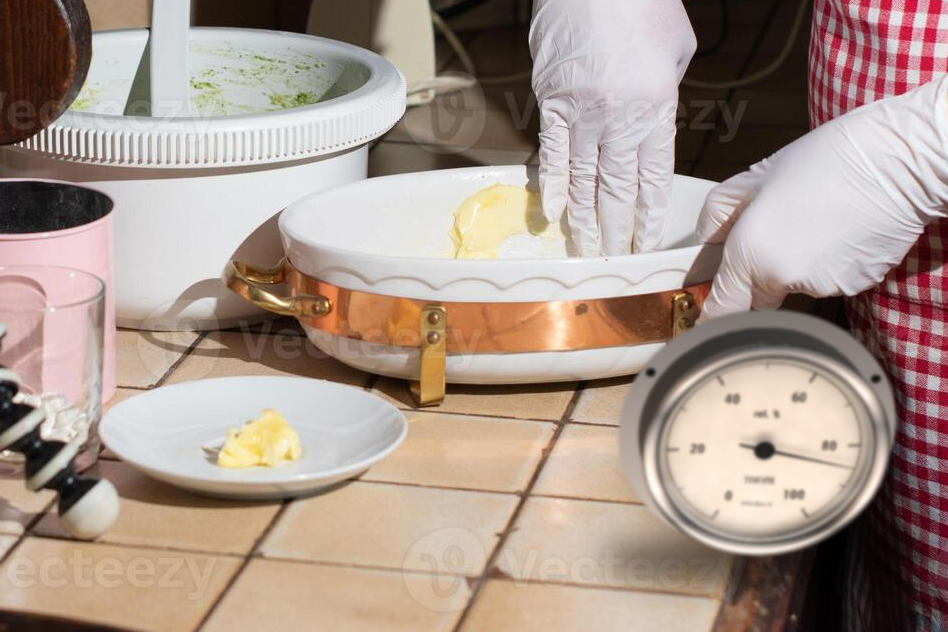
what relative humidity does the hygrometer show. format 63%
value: 85%
